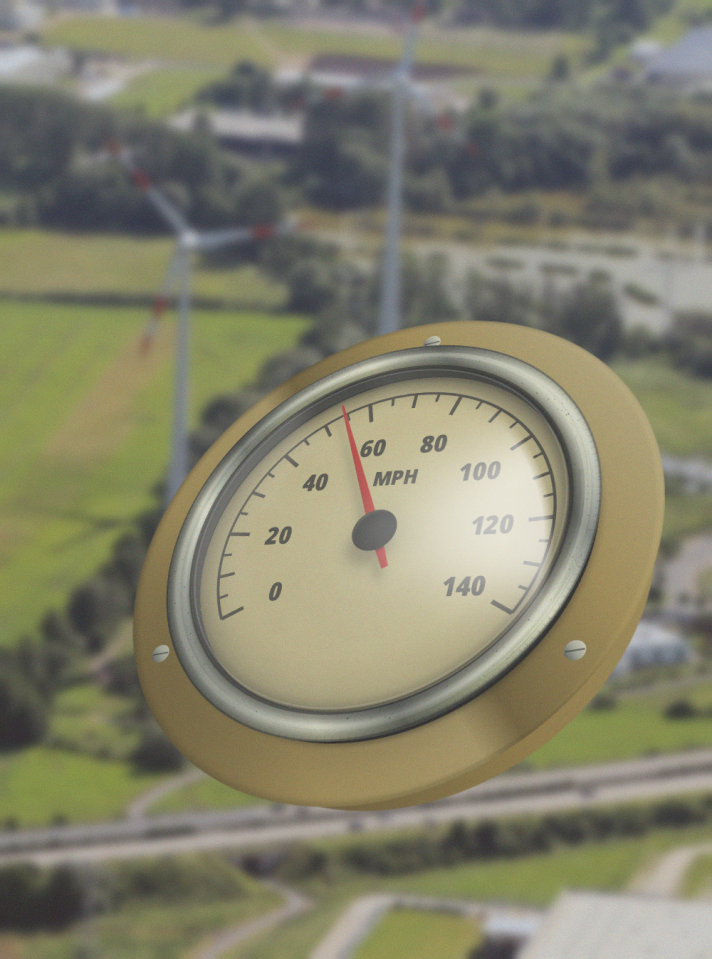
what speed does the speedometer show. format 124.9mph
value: 55mph
